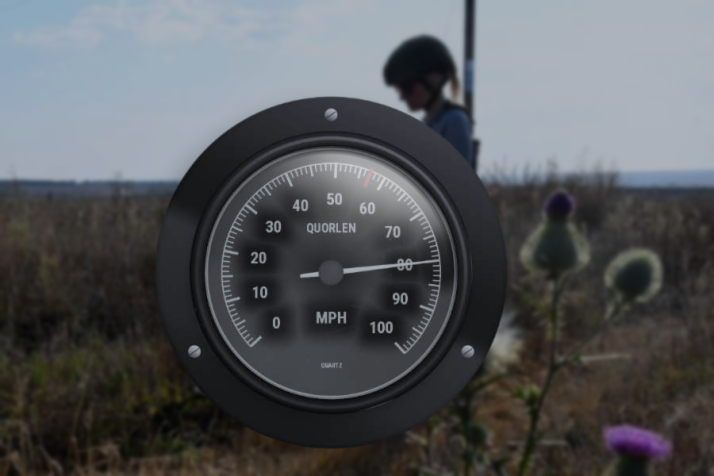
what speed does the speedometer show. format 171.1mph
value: 80mph
